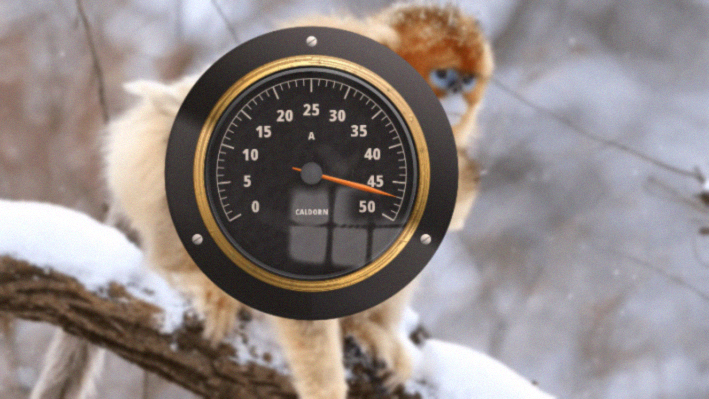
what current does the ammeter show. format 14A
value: 47A
